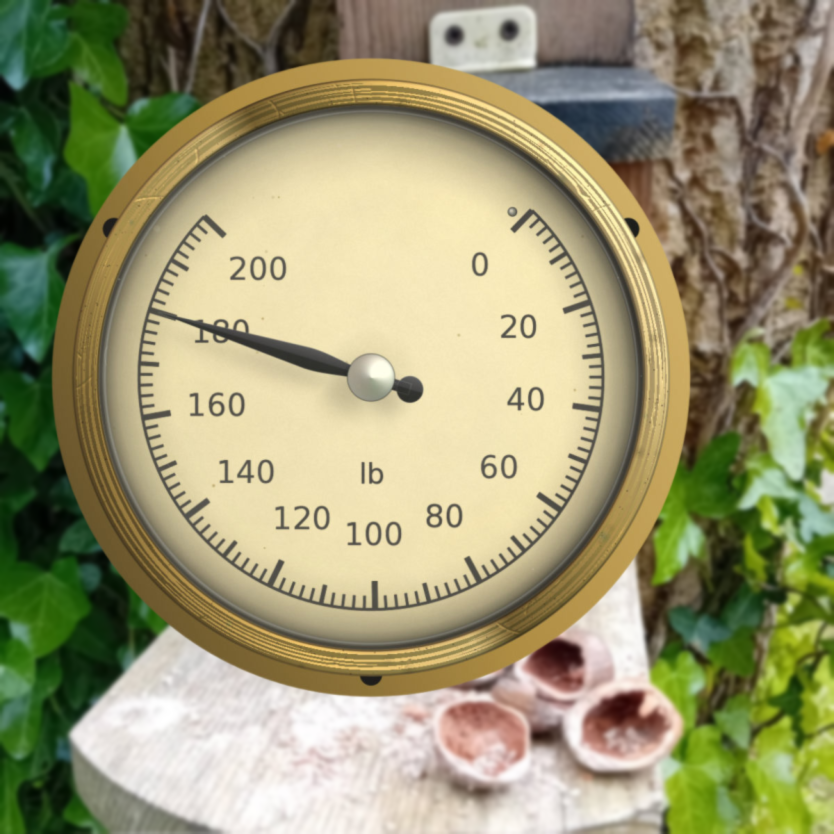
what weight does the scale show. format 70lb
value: 180lb
